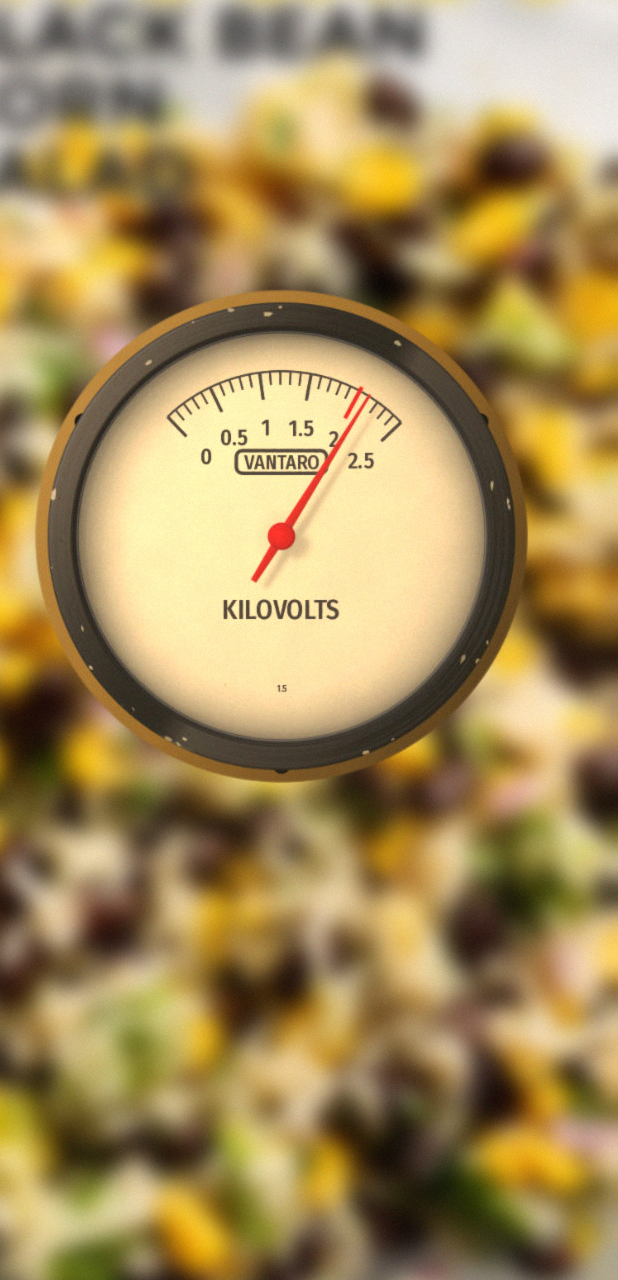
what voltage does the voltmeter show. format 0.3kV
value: 2.1kV
